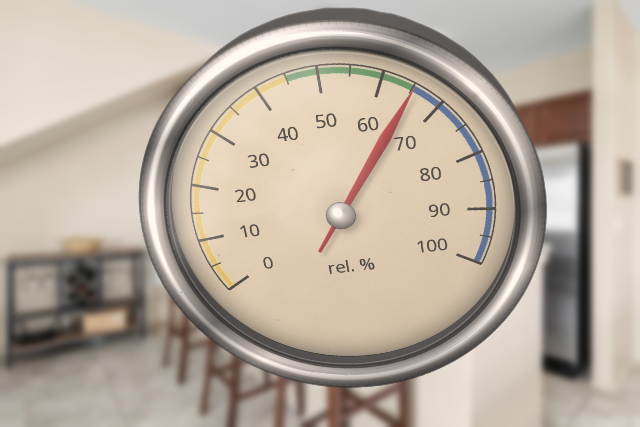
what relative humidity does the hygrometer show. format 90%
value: 65%
